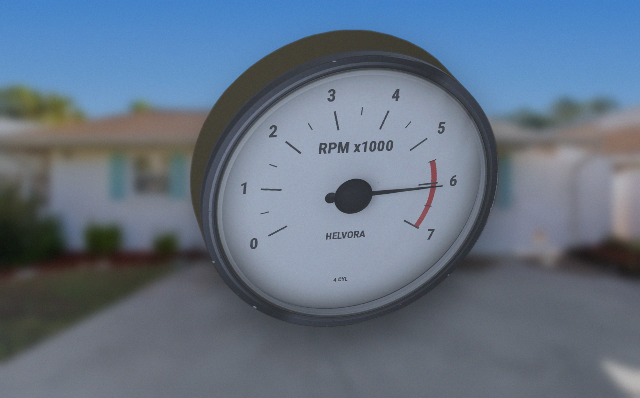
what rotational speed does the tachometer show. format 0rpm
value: 6000rpm
